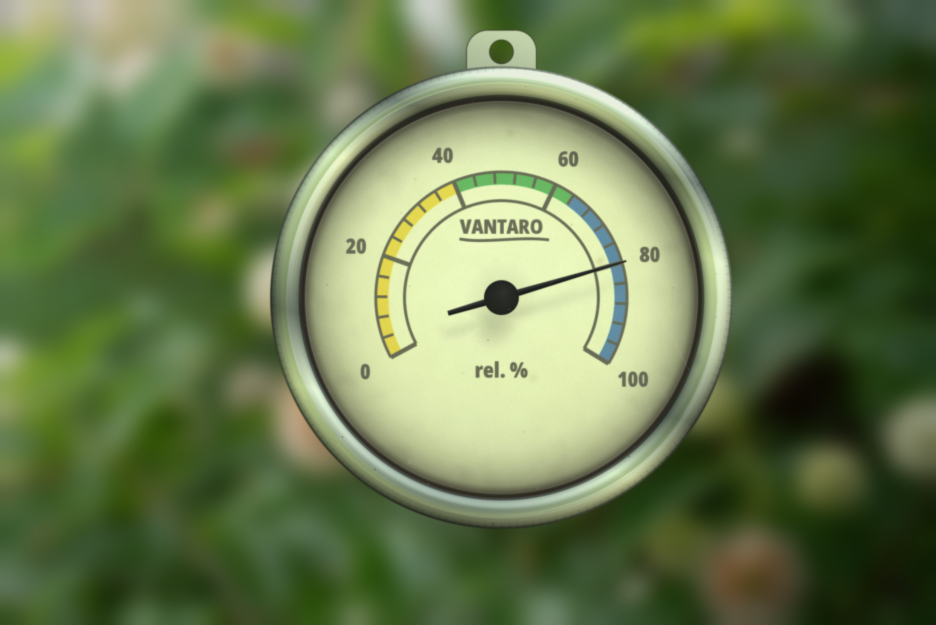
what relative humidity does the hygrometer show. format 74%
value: 80%
